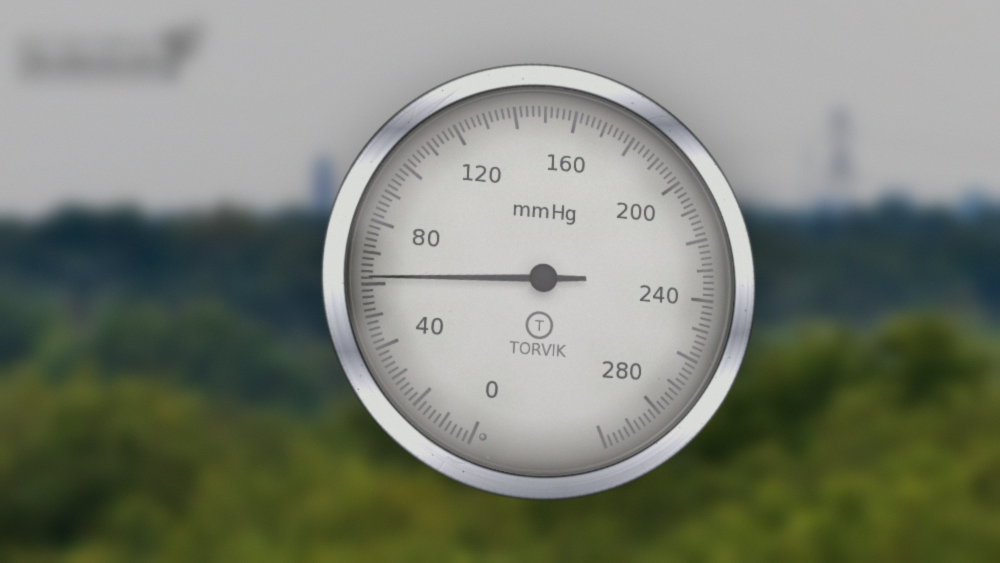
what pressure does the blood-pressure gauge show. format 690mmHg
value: 62mmHg
